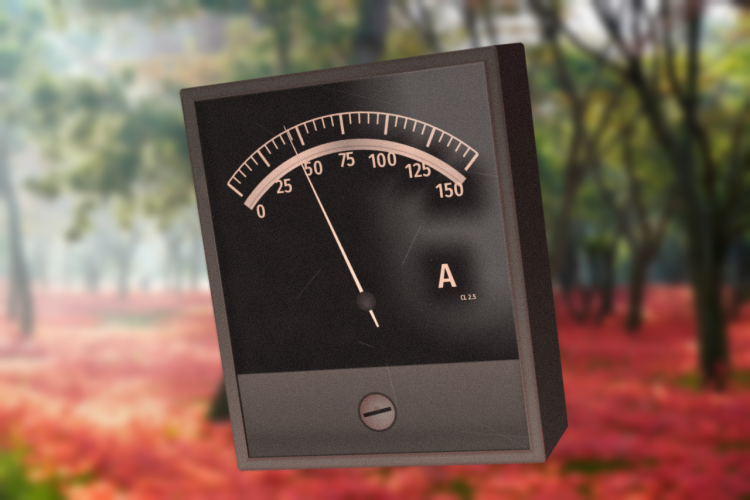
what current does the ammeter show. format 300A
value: 45A
